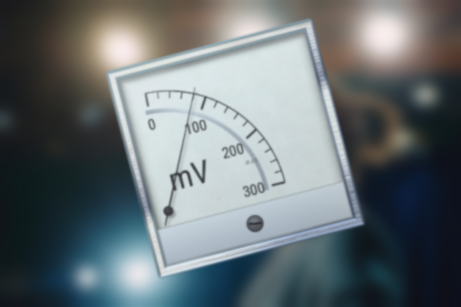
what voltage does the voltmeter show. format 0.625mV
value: 80mV
